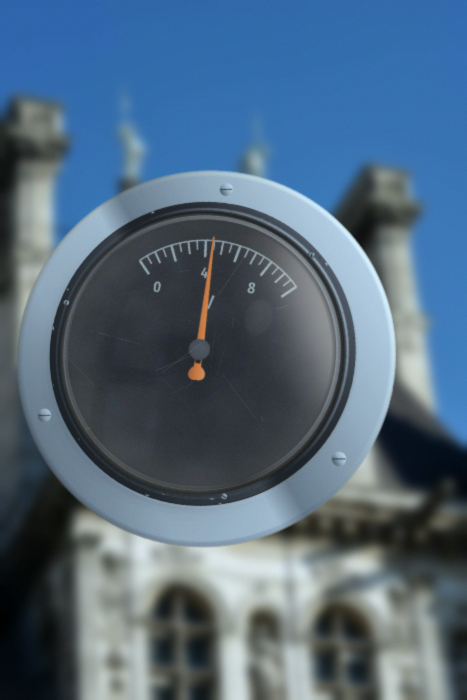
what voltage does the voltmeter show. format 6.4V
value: 4.5V
